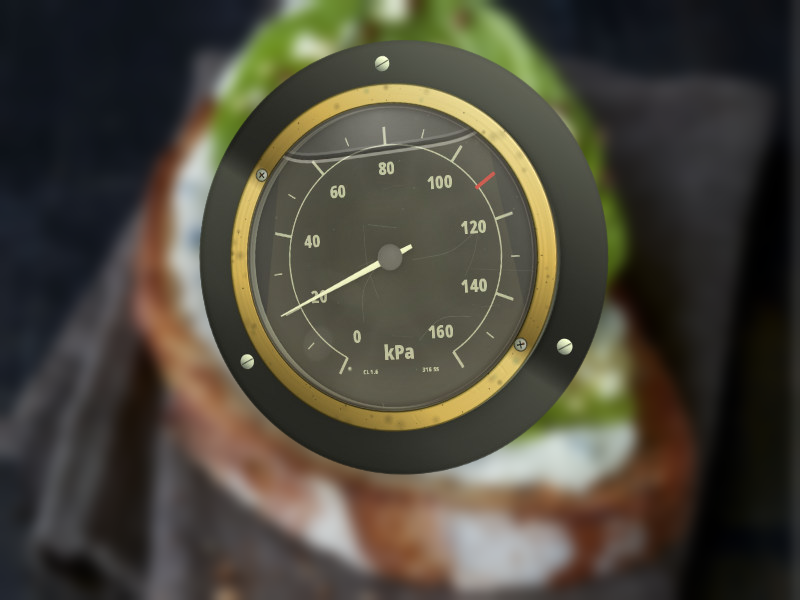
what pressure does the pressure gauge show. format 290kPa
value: 20kPa
